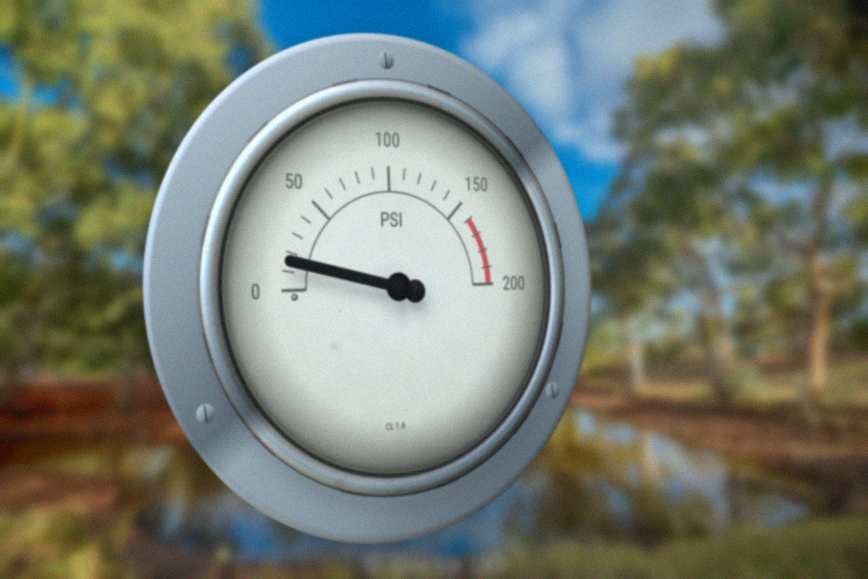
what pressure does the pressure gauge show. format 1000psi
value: 15psi
